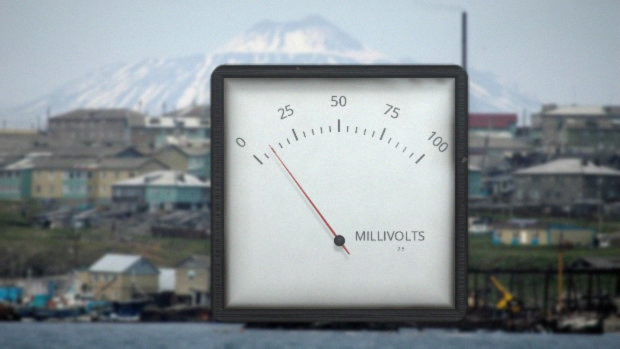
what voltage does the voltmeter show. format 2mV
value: 10mV
